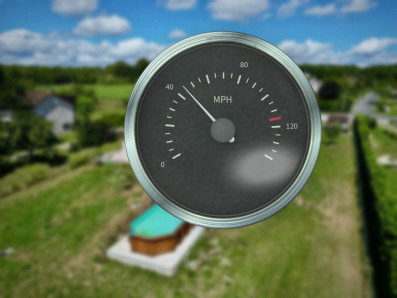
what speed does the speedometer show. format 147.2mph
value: 45mph
